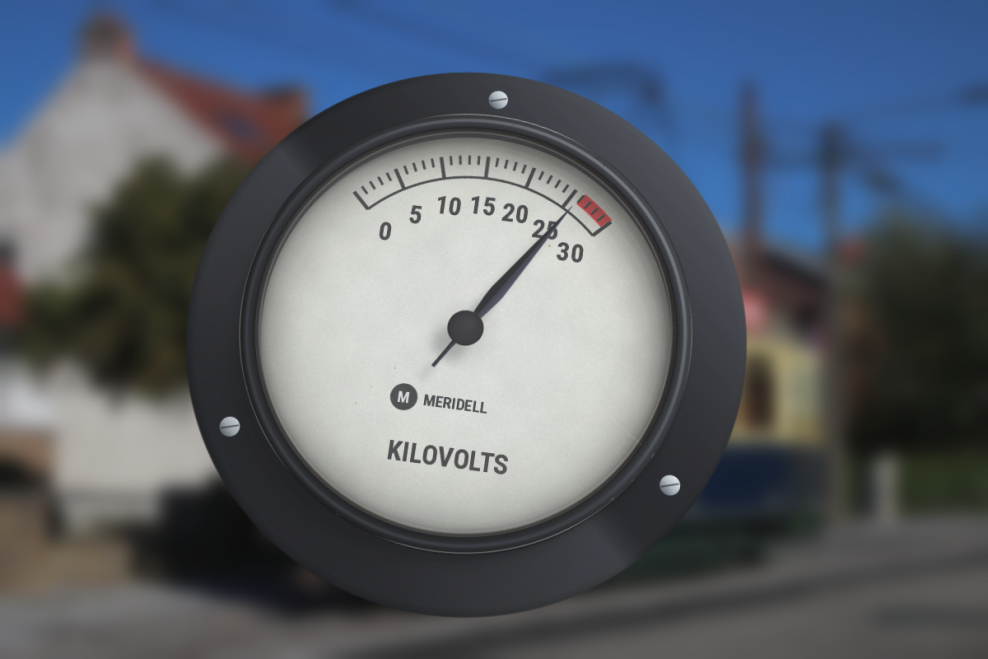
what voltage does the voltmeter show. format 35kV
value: 26kV
